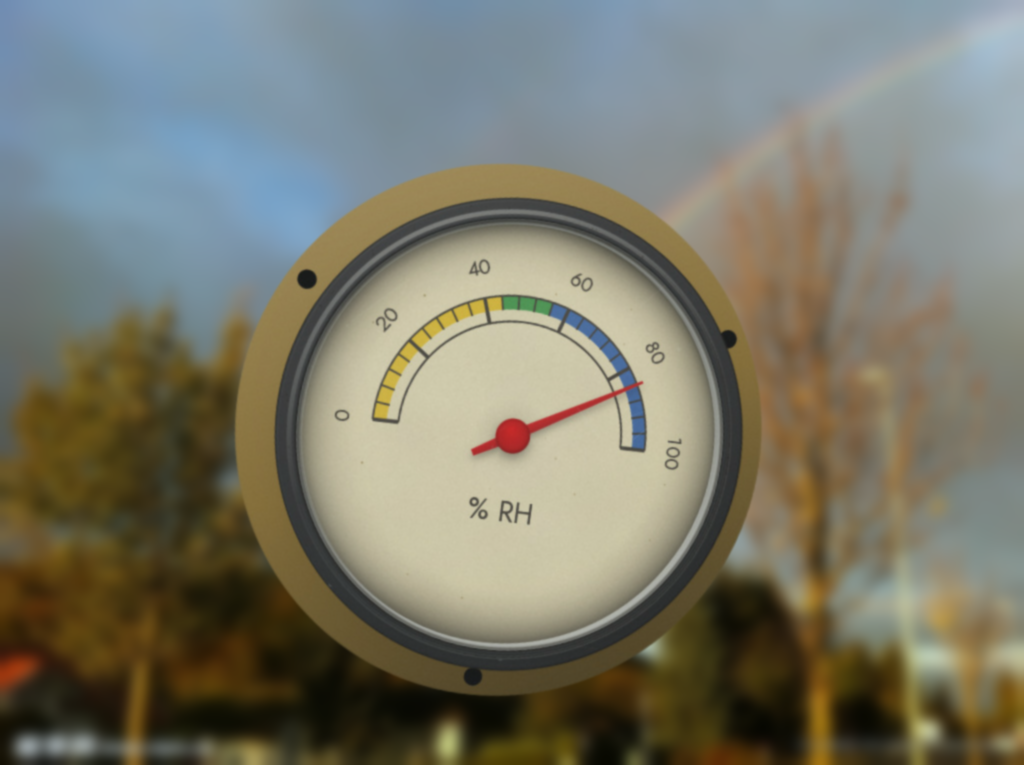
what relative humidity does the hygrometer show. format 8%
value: 84%
